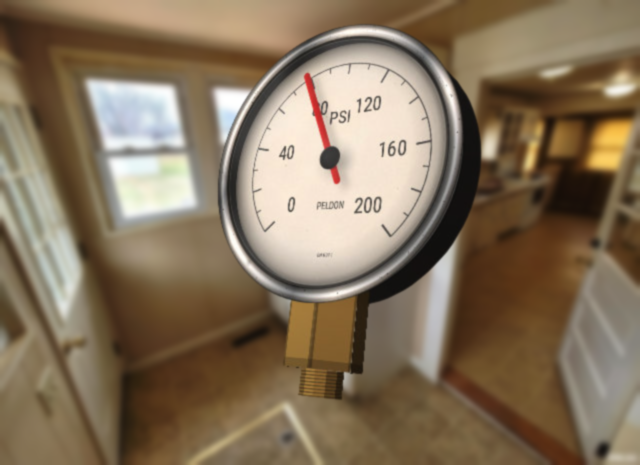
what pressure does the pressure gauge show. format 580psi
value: 80psi
